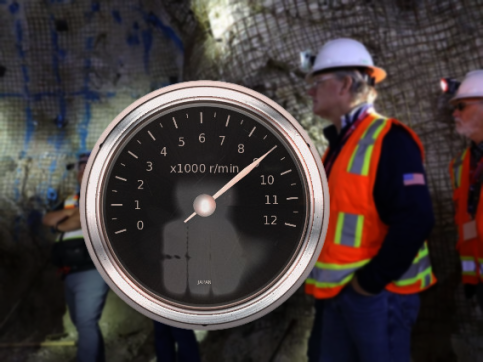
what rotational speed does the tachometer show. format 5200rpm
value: 9000rpm
